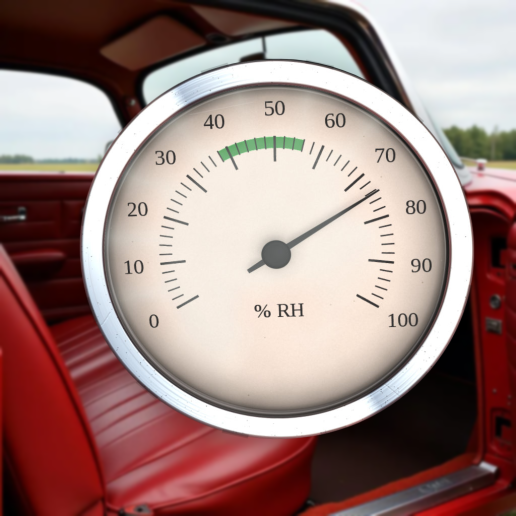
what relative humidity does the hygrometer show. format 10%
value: 74%
